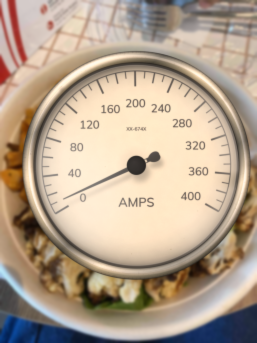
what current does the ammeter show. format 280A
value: 10A
